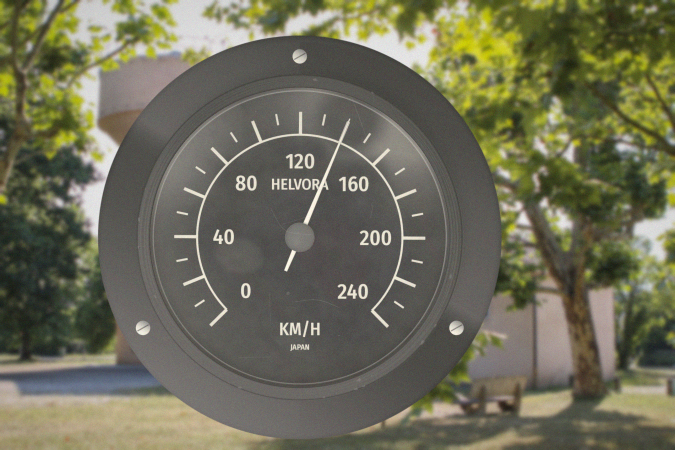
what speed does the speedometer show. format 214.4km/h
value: 140km/h
